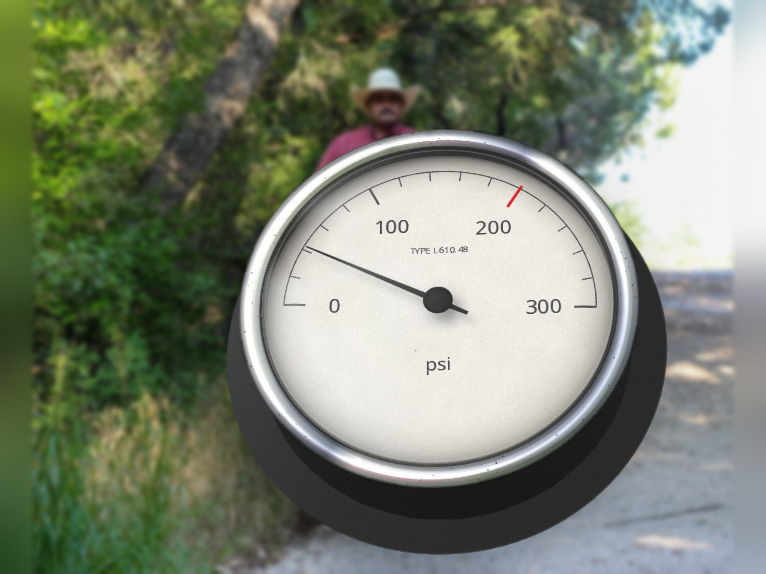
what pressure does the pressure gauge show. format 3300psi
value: 40psi
